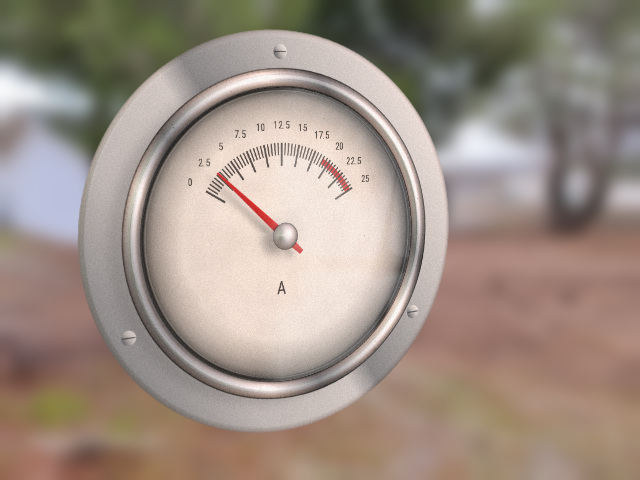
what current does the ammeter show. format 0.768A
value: 2.5A
